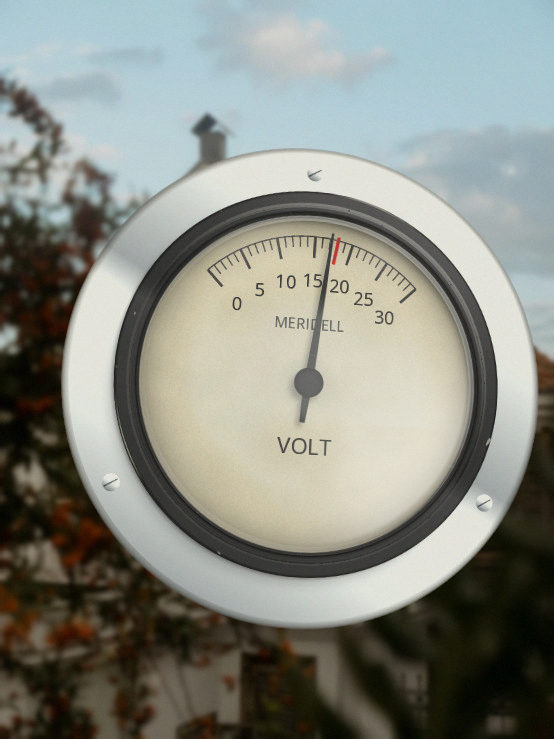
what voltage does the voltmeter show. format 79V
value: 17V
